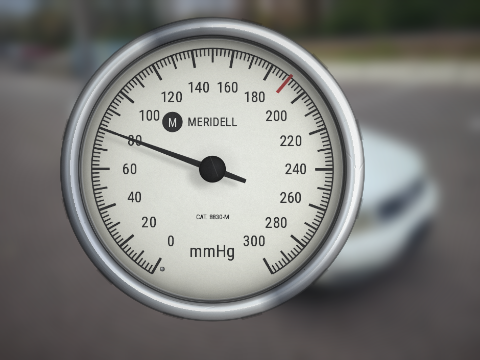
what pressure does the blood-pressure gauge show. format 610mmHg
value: 80mmHg
